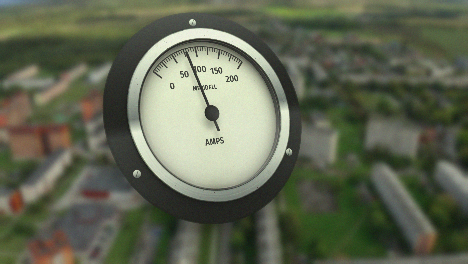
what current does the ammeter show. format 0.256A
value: 75A
